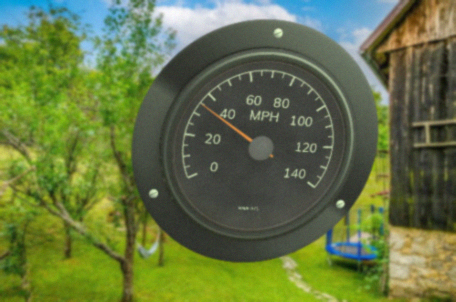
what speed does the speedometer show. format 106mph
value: 35mph
